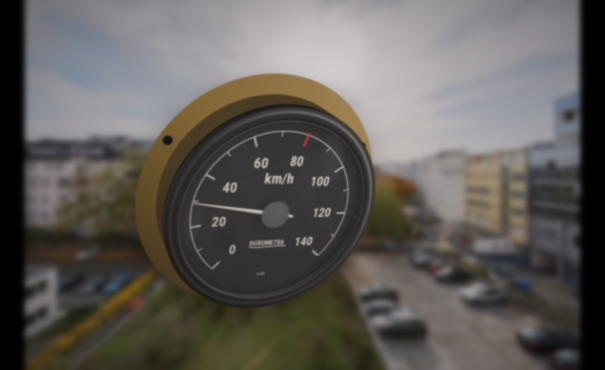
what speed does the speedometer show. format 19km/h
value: 30km/h
